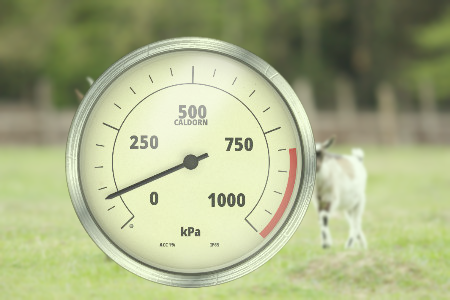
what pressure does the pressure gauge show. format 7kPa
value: 75kPa
